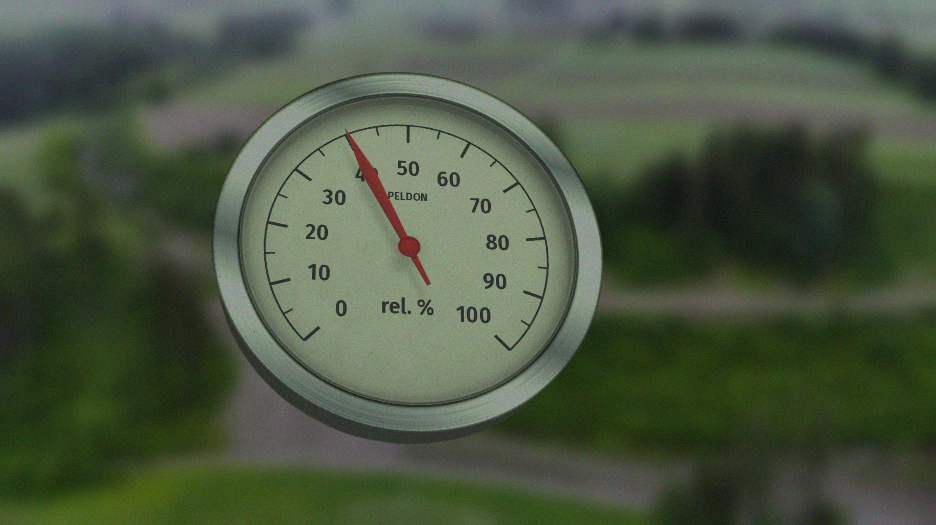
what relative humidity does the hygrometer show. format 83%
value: 40%
